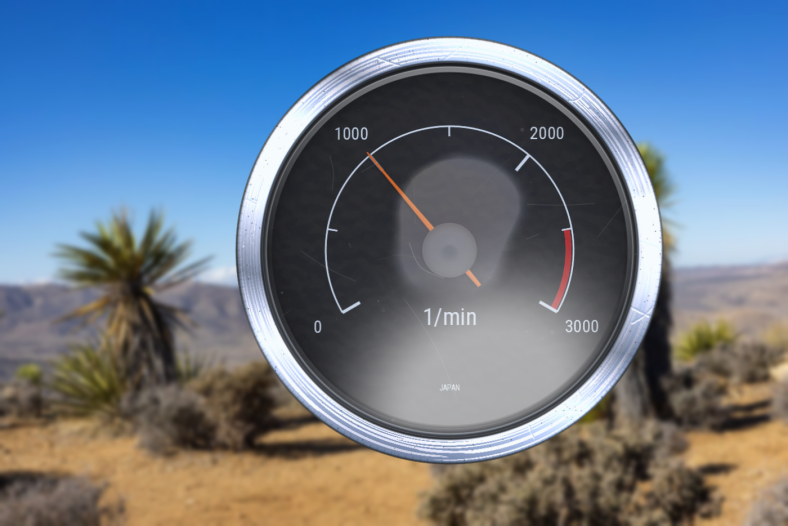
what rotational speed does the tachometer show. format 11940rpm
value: 1000rpm
